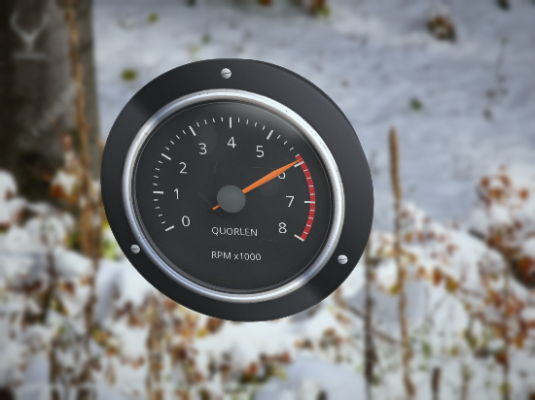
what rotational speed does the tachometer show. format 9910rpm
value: 5900rpm
